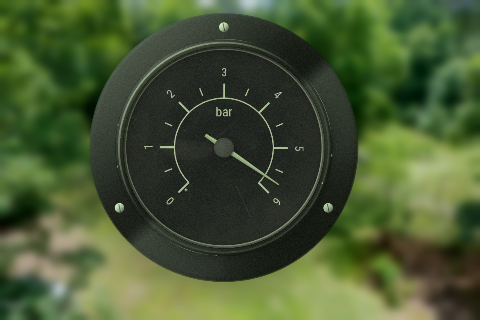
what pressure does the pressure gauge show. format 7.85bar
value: 5.75bar
